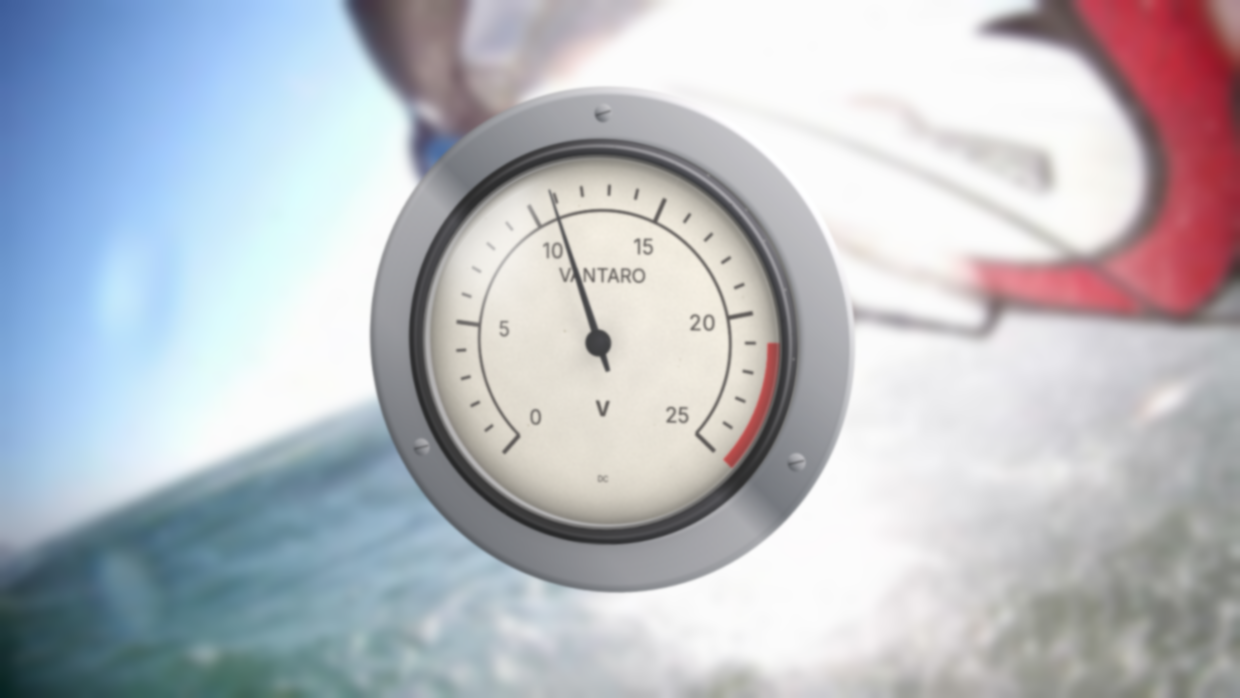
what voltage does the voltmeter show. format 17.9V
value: 11V
